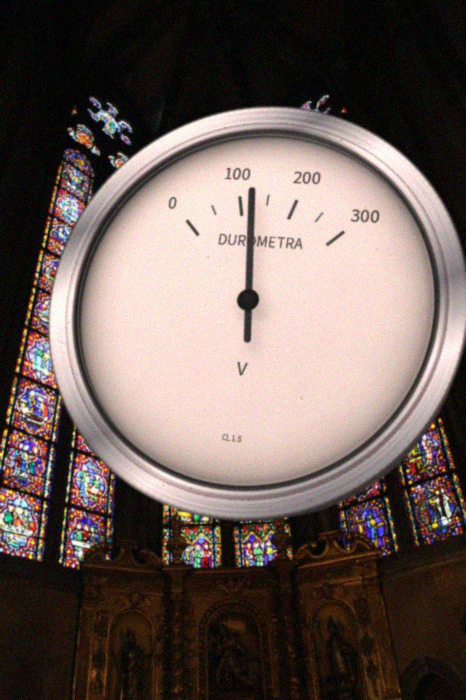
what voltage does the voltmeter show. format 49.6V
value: 125V
